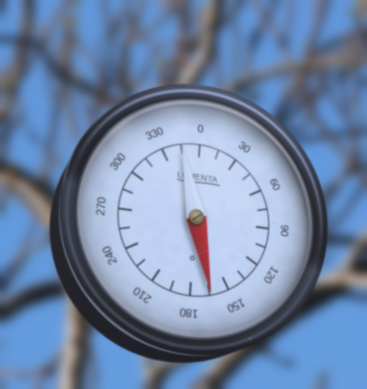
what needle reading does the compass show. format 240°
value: 165°
